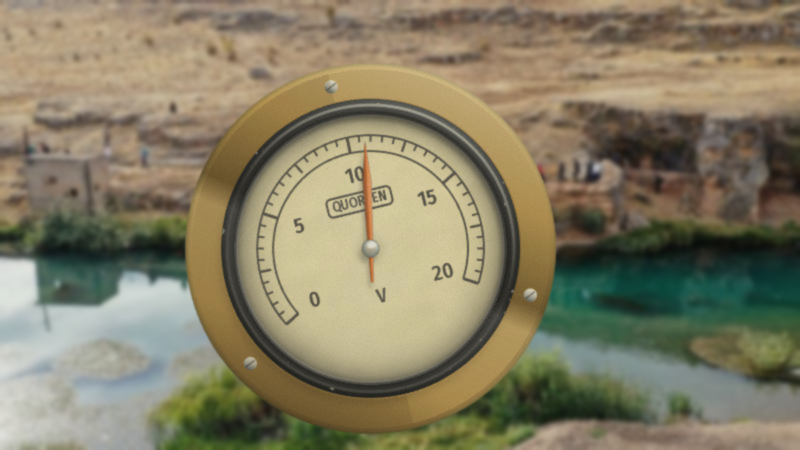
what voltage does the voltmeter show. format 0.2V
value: 10.75V
